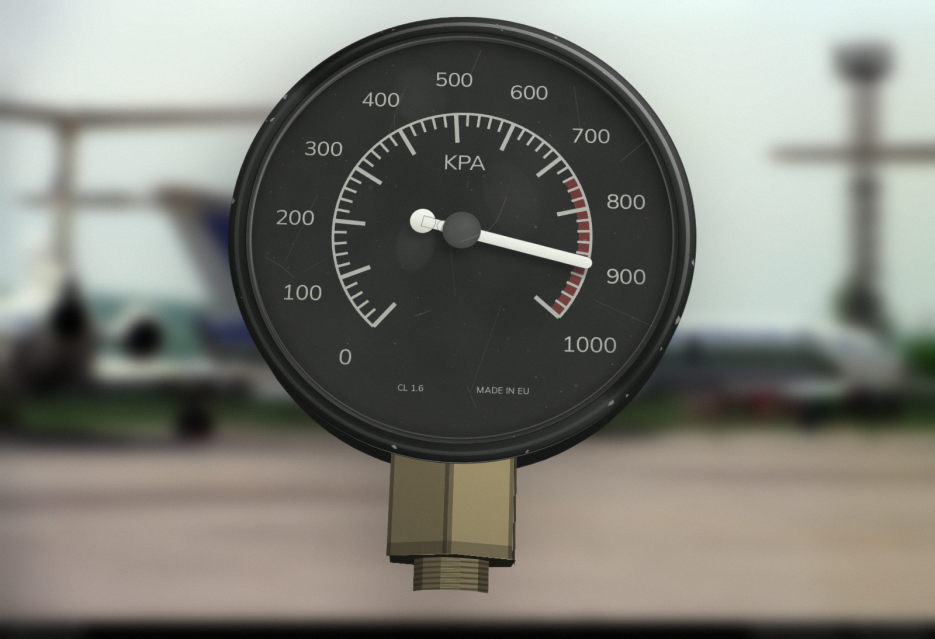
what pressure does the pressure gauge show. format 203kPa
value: 900kPa
